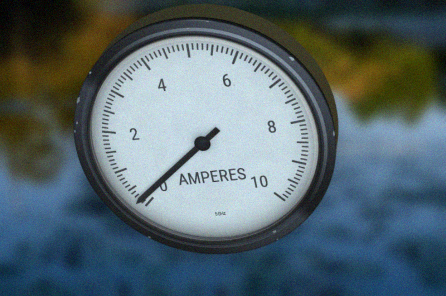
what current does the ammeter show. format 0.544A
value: 0.2A
